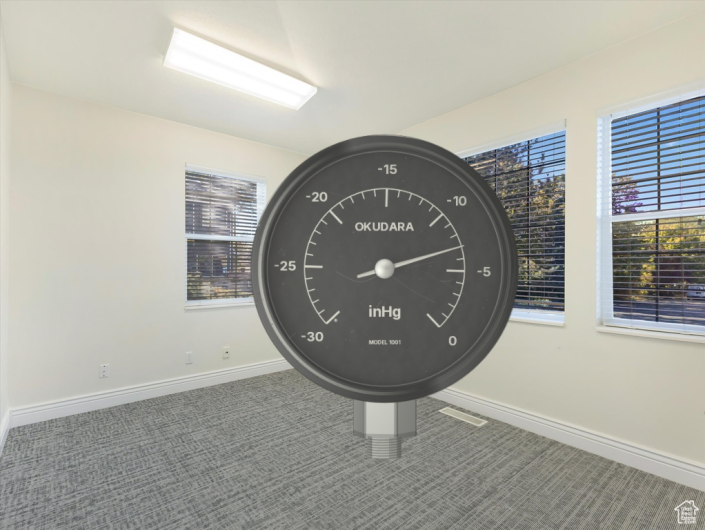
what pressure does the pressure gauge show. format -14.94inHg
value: -7inHg
